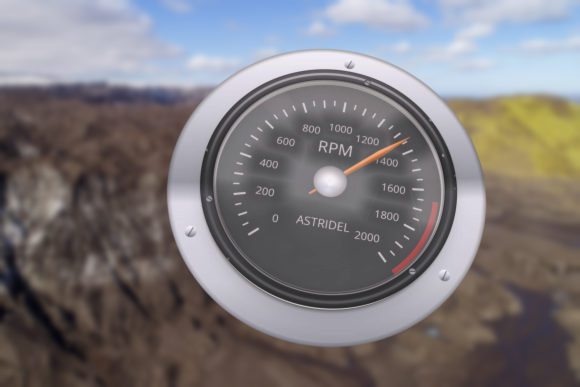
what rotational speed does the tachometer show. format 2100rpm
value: 1350rpm
